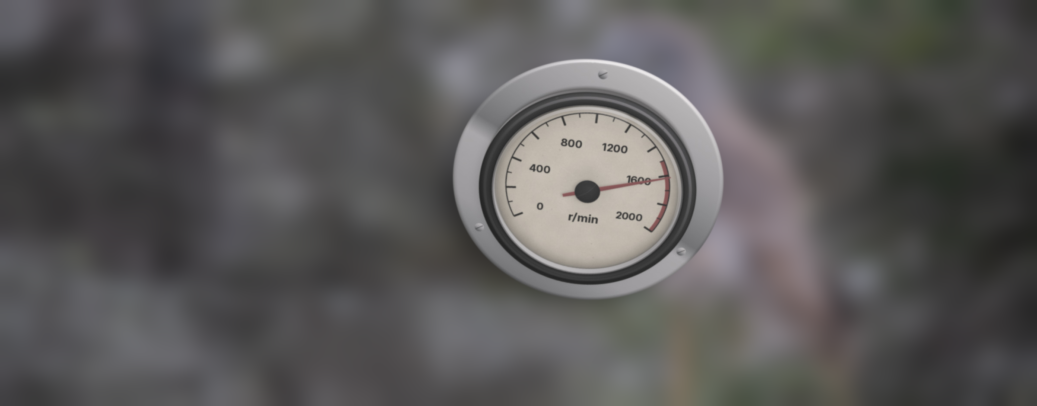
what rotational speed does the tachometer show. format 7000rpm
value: 1600rpm
